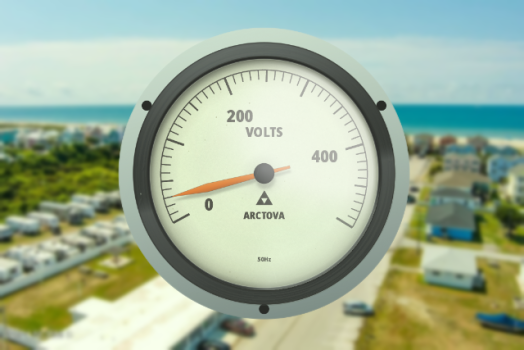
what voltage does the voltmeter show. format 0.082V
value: 30V
